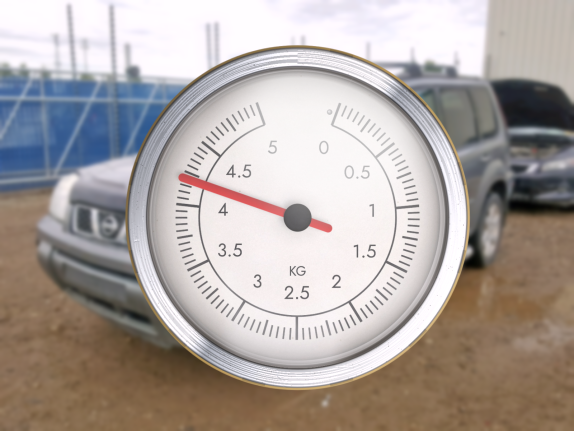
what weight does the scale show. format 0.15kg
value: 4.2kg
